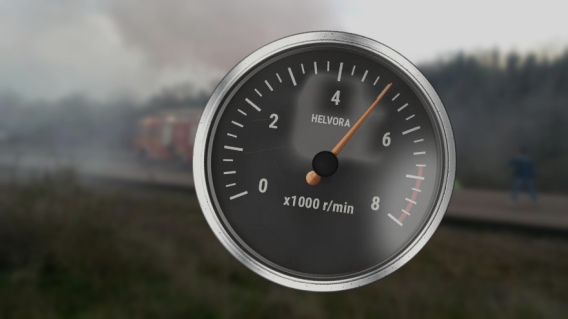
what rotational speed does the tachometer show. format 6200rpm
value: 5000rpm
